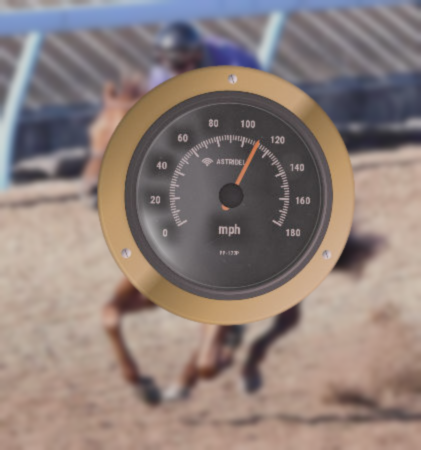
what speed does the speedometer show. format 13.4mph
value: 110mph
